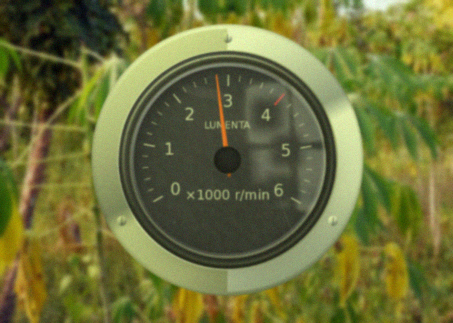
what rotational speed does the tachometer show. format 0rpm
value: 2800rpm
